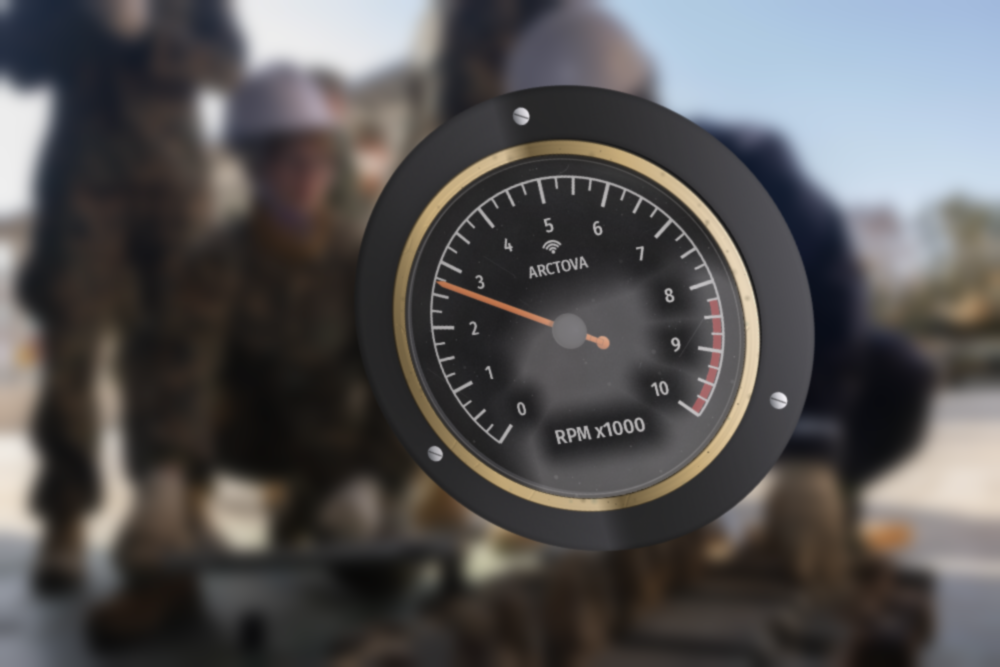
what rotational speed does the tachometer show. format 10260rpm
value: 2750rpm
